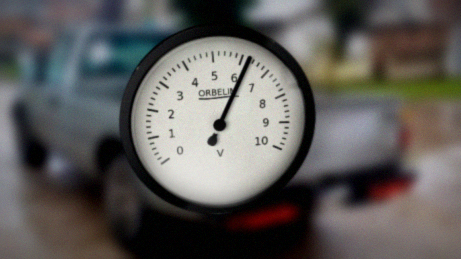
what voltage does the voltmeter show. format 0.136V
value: 6.2V
